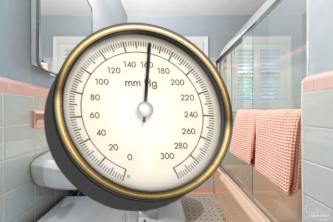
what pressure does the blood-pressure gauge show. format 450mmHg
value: 160mmHg
